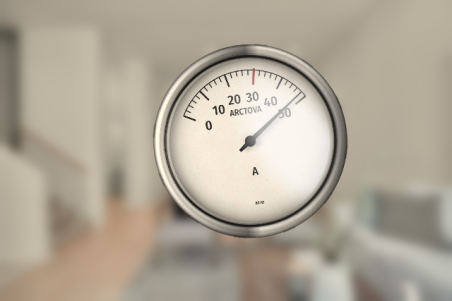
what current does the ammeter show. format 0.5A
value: 48A
